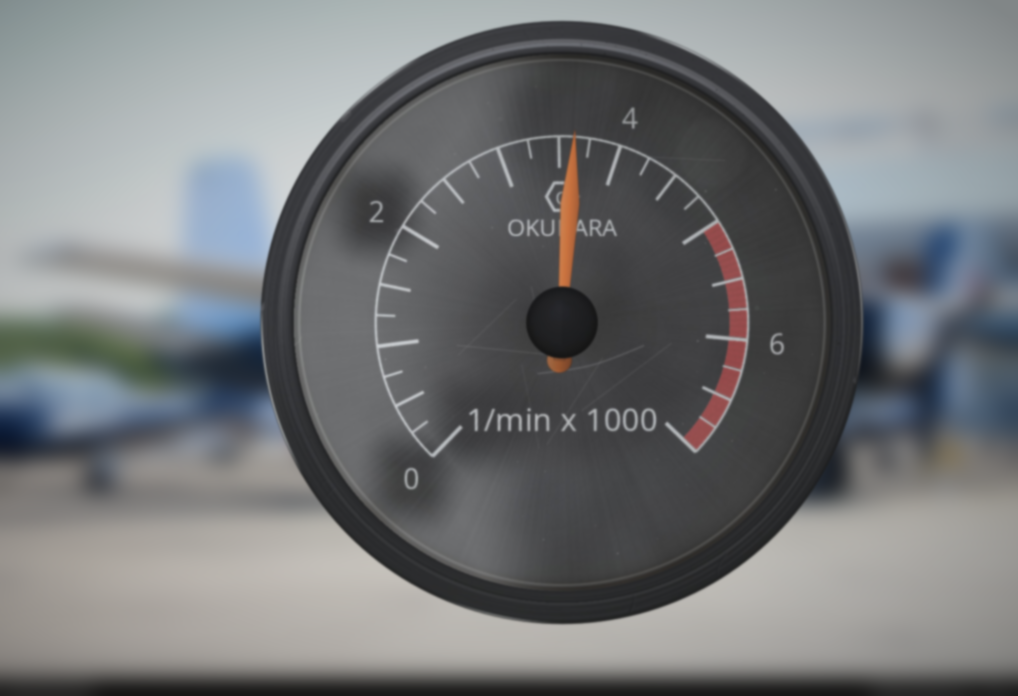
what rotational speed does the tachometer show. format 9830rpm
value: 3625rpm
